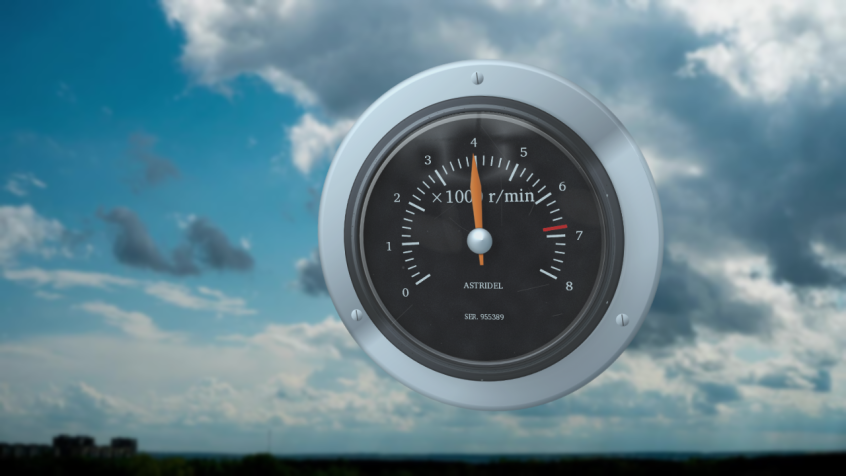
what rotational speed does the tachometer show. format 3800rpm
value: 4000rpm
